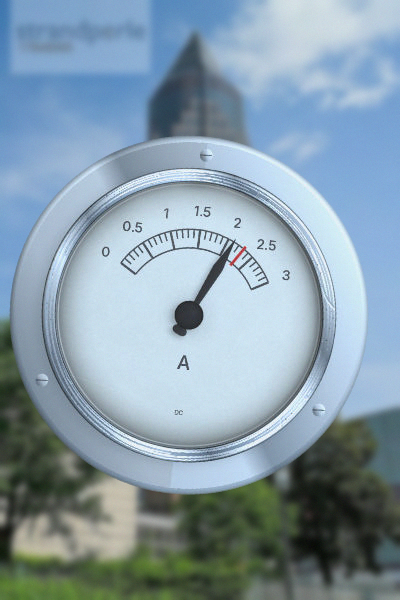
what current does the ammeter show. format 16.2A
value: 2.1A
